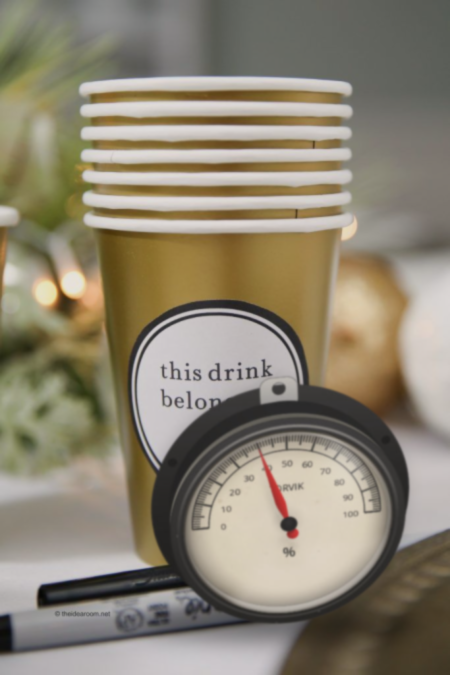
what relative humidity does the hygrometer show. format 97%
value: 40%
